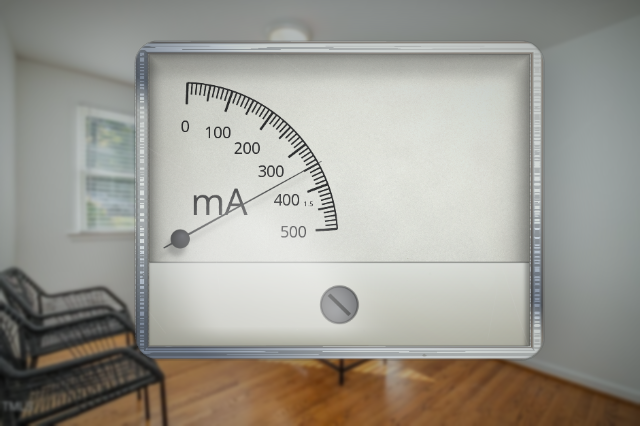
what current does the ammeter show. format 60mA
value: 350mA
